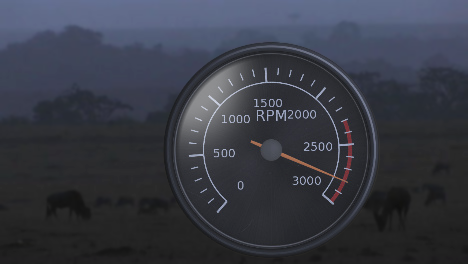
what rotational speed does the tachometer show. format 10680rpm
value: 2800rpm
